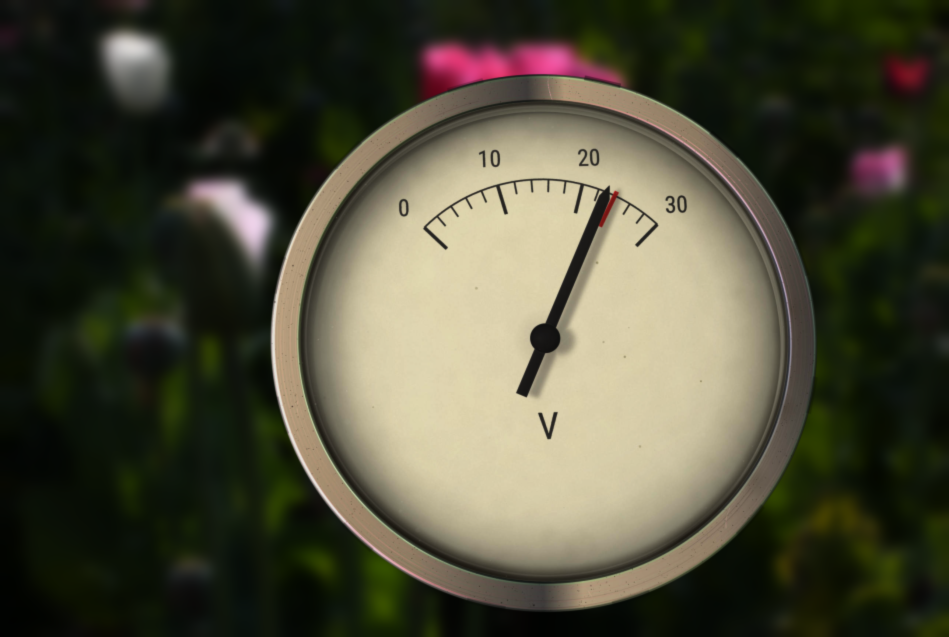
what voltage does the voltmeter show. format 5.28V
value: 23V
